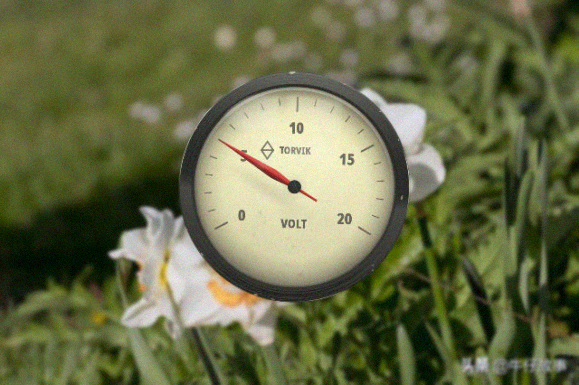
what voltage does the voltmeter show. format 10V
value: 5V
